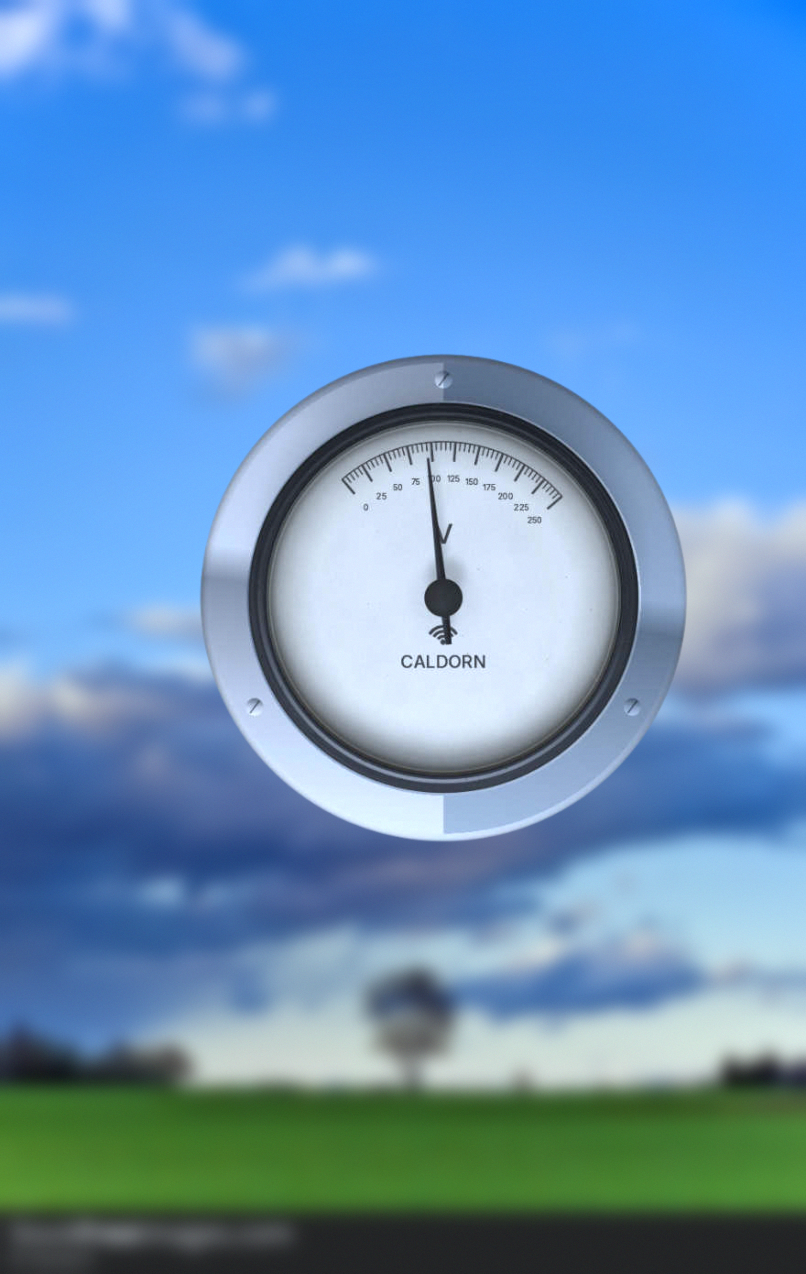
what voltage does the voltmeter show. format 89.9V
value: 95V
